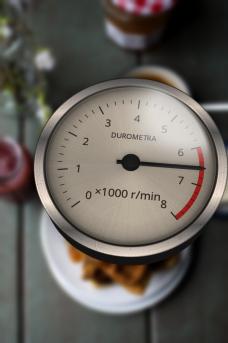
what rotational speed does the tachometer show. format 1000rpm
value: 6600rpm
